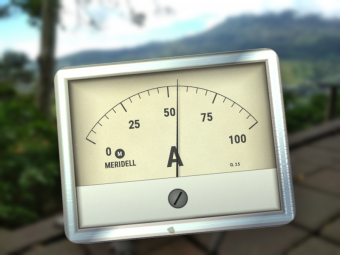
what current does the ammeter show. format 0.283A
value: 55A
